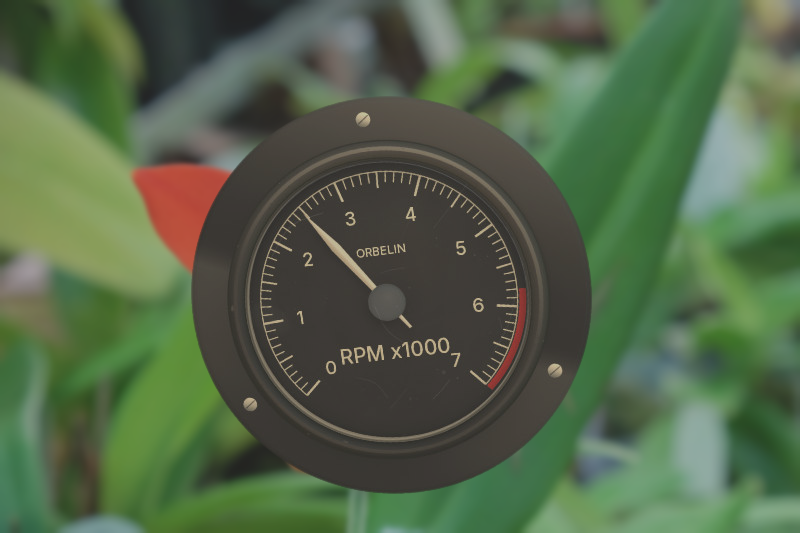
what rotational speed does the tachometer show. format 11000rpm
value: 2500rpm
